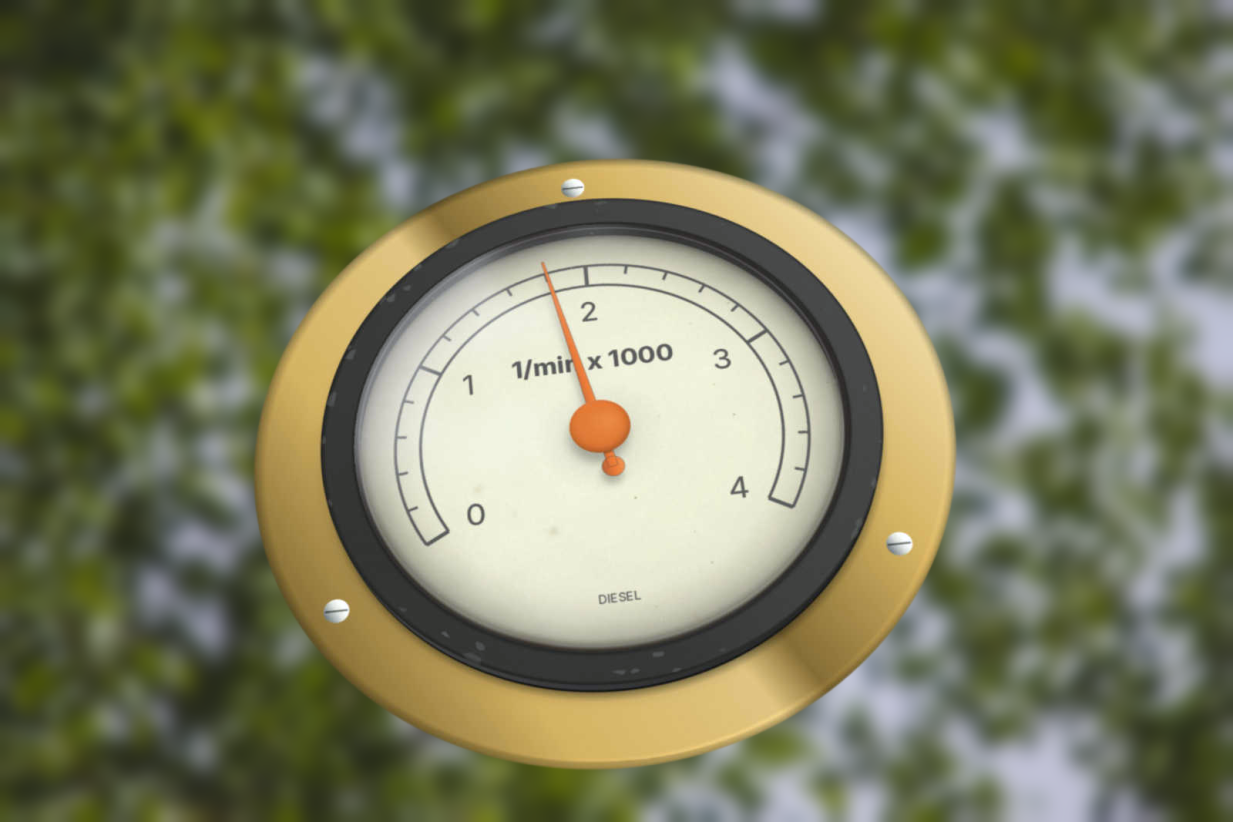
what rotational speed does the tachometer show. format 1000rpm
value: 1800rpm
